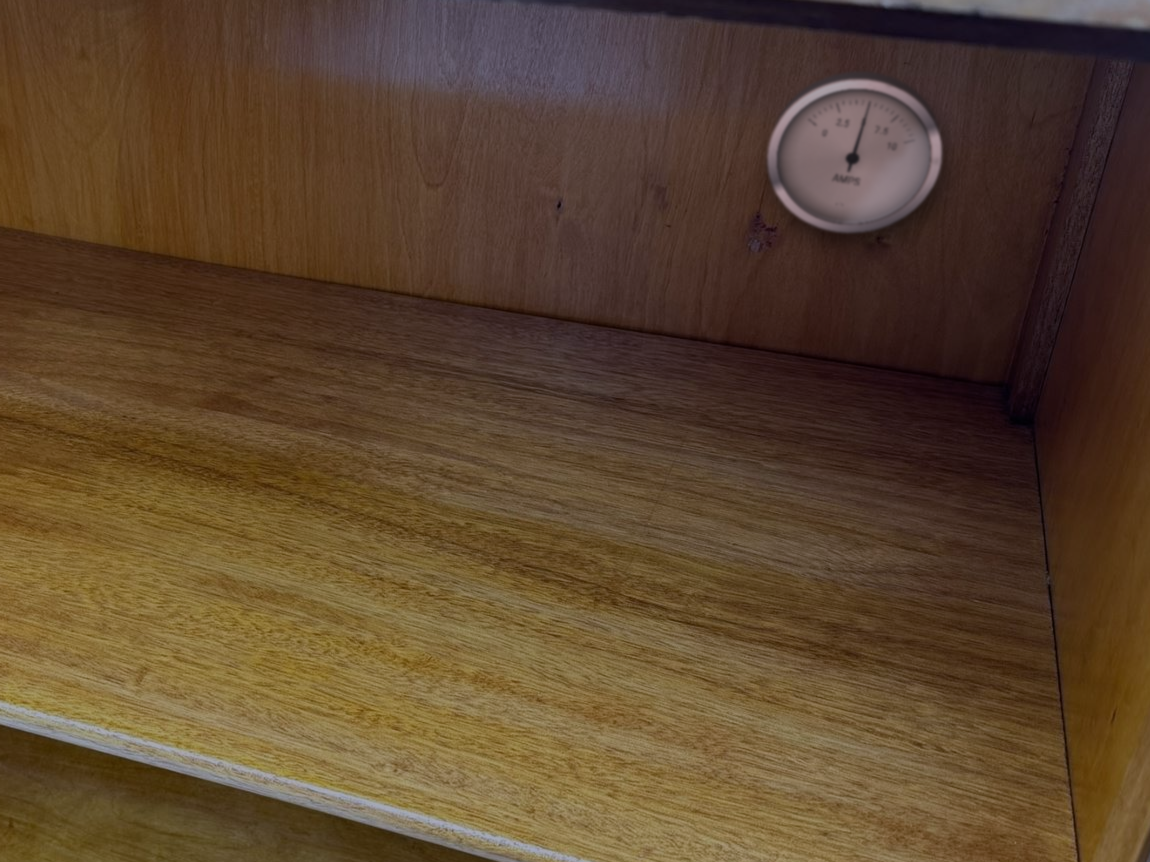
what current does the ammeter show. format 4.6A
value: 5A
